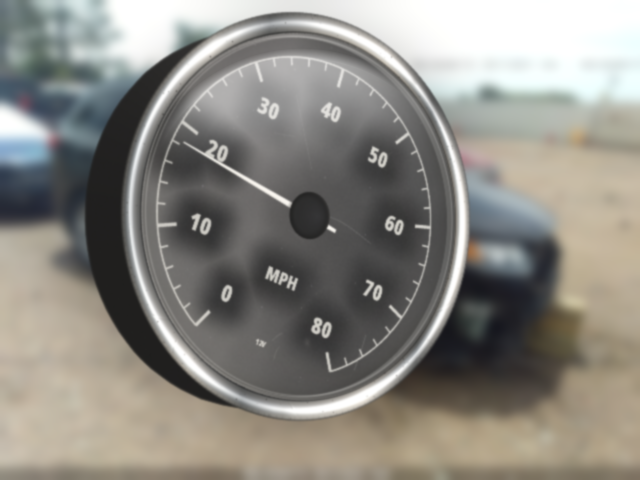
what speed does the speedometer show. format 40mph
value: 18mph
